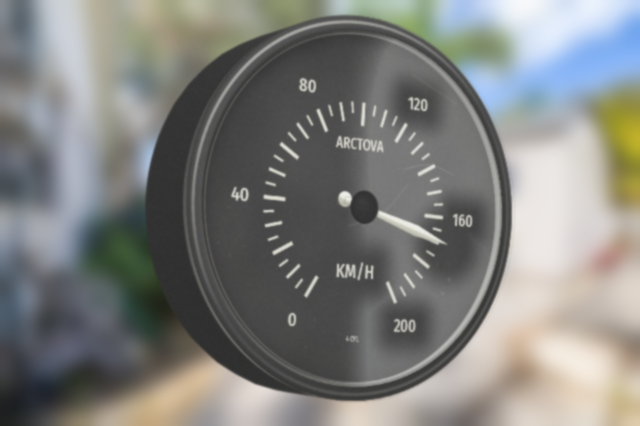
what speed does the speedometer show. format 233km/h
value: 170km/h
